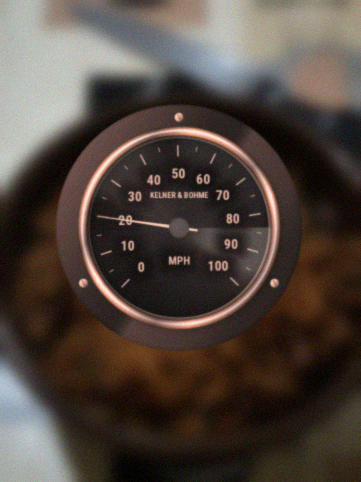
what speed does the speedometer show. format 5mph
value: 20mph
